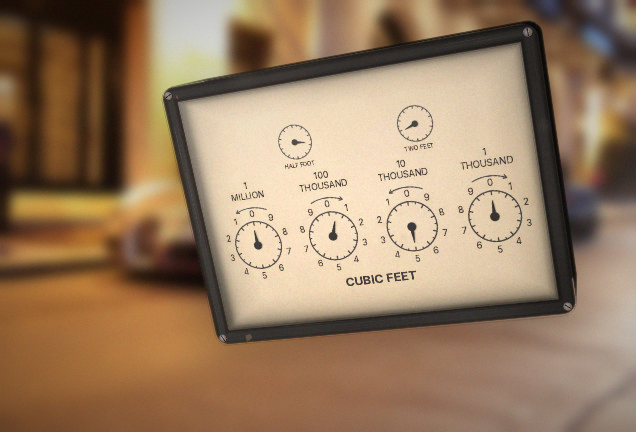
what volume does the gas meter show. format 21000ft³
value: 5000ft³
